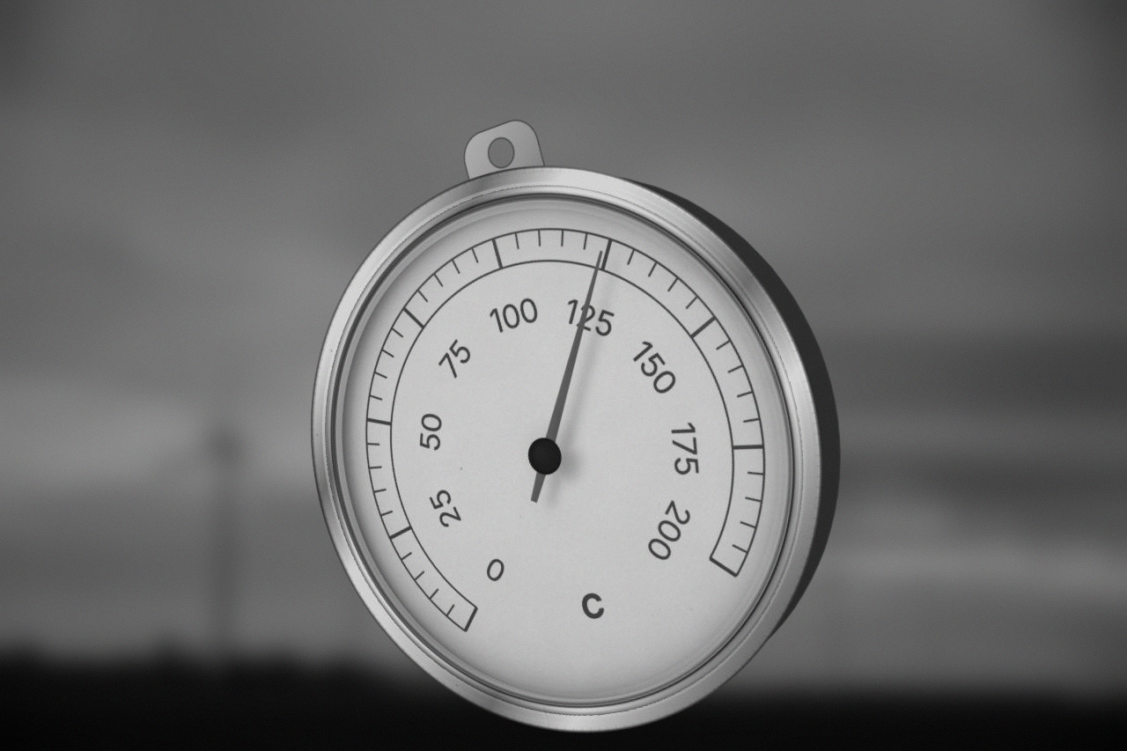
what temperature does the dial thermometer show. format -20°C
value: 125°C
